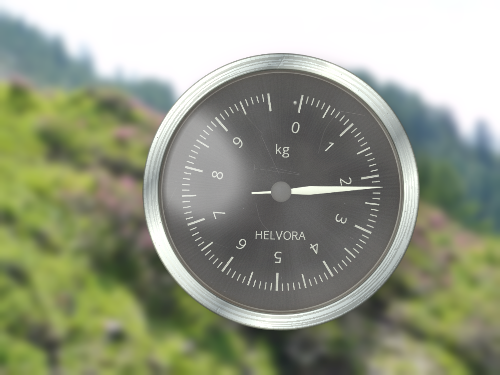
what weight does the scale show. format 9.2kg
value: 2.2kg
